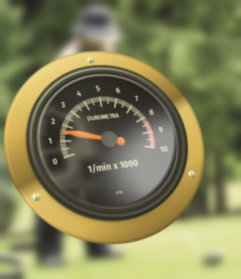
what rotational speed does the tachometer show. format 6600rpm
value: 1500rpm
